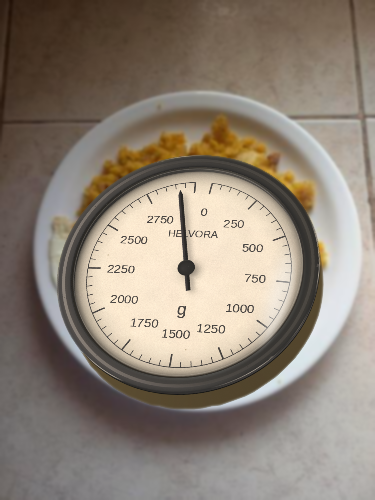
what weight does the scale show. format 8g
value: 2925g
